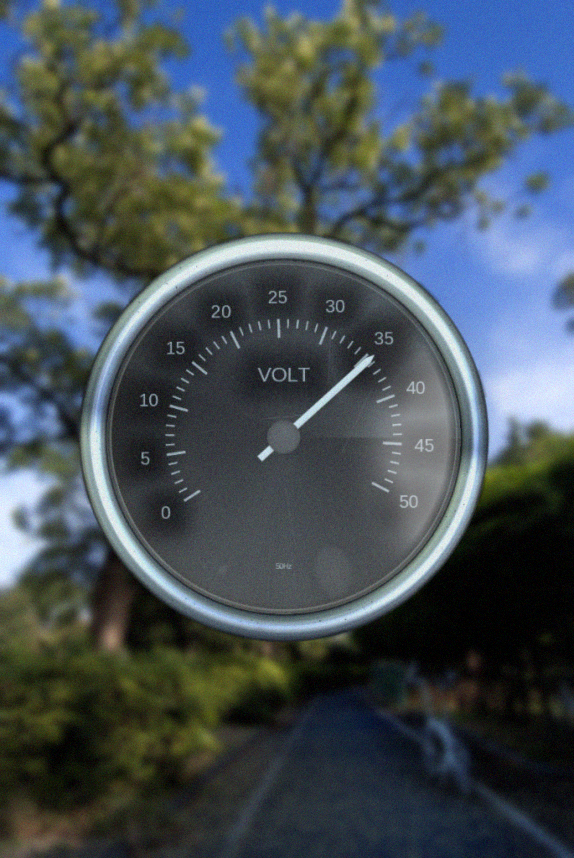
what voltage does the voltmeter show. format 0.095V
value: 35.5V
